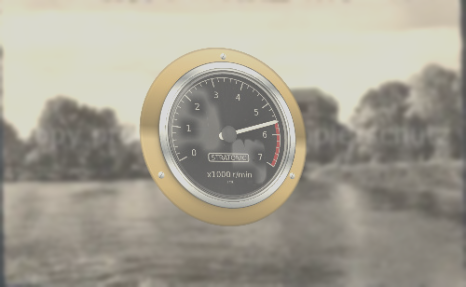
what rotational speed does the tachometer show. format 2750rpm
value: 5600rpm
